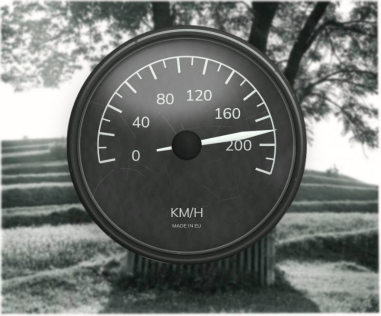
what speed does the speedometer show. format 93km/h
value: 190km/h
